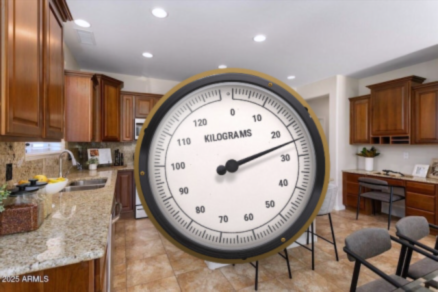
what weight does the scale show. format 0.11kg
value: 25kg
